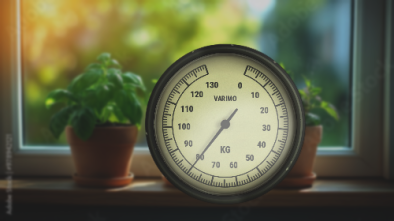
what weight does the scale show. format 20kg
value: 80kg
